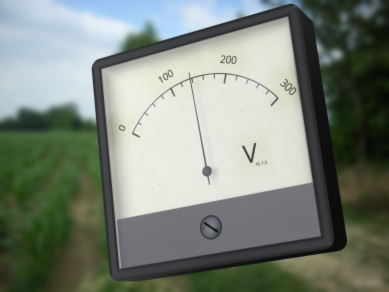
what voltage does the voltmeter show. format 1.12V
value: 140V
